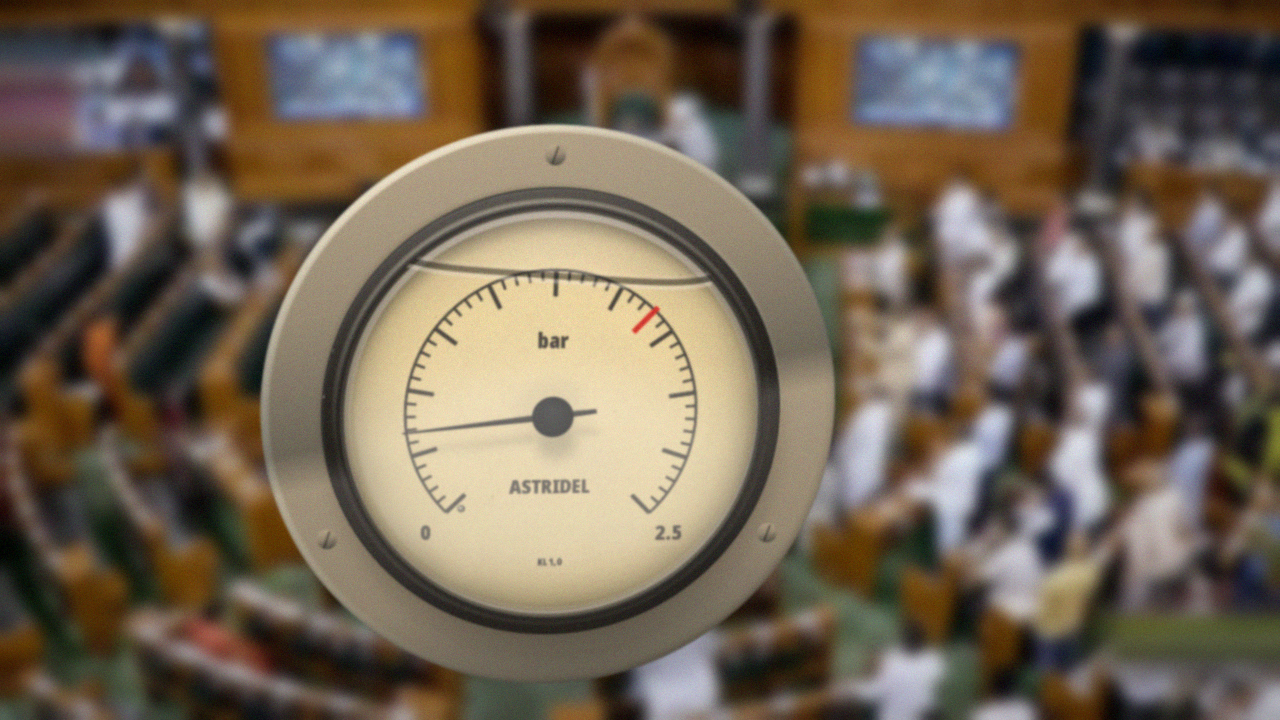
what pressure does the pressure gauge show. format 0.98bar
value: 0.35bar
